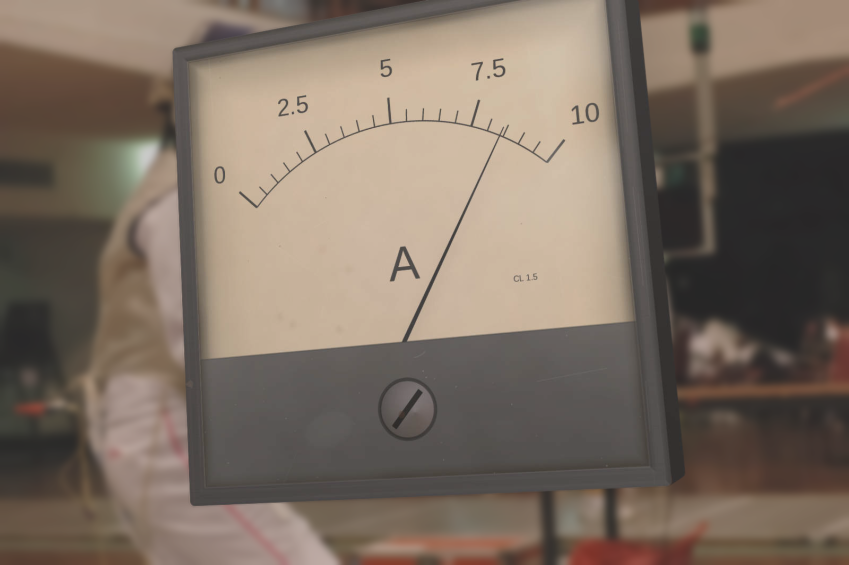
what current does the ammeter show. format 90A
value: 8.5A
